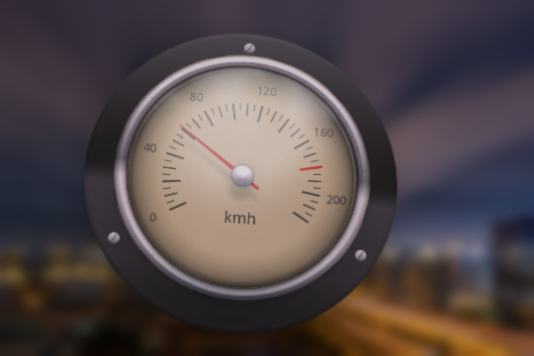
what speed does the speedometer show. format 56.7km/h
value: 60km/h
